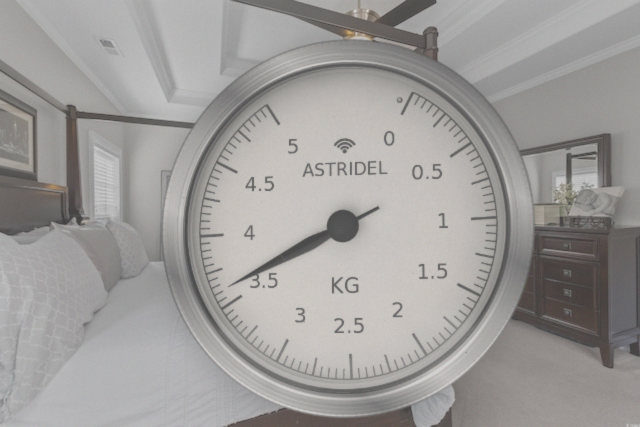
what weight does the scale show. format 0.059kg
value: 3.6kg
